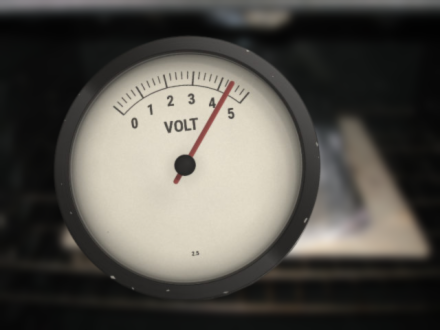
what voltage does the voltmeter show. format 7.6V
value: 4.4V
